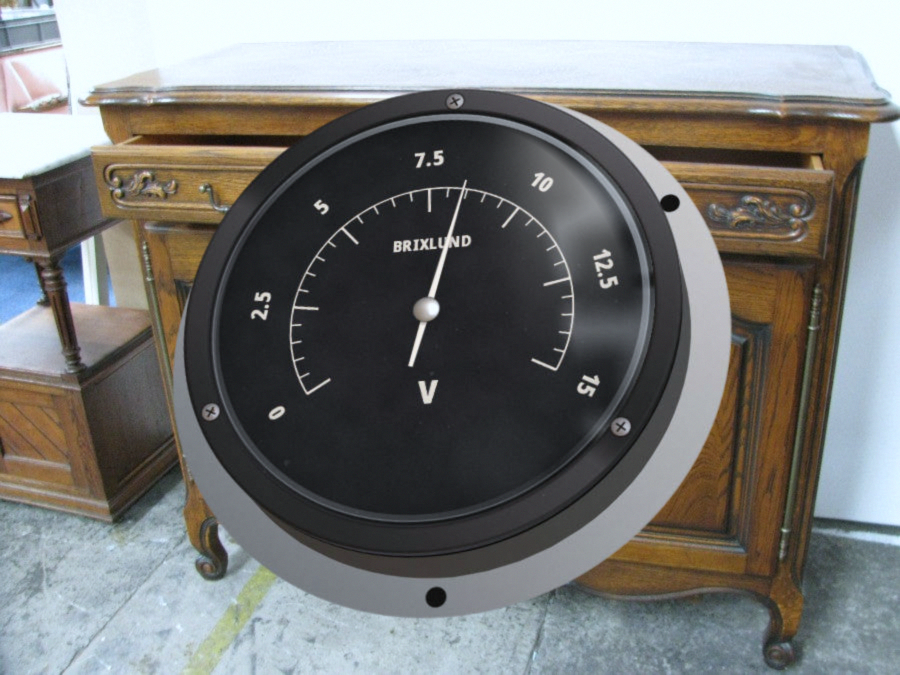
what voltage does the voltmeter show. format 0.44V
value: 8.5V
